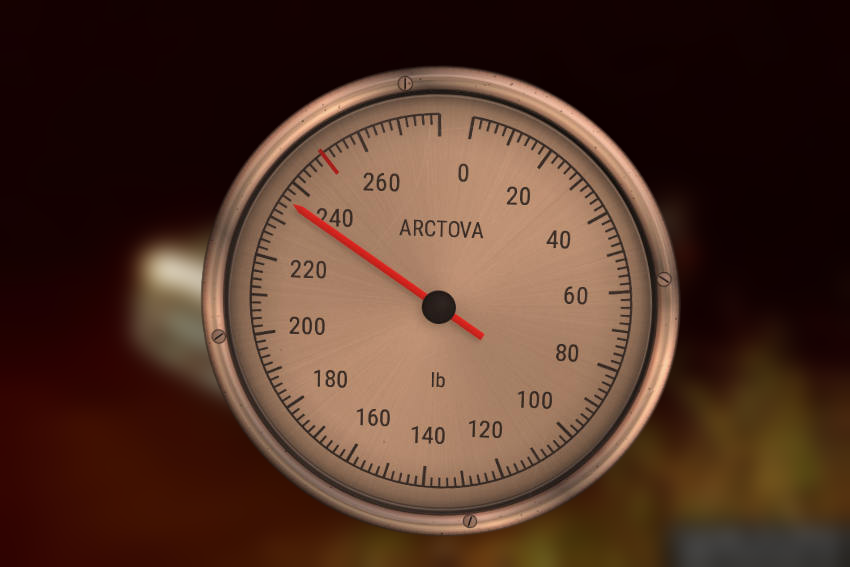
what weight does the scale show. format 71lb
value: 236lb
